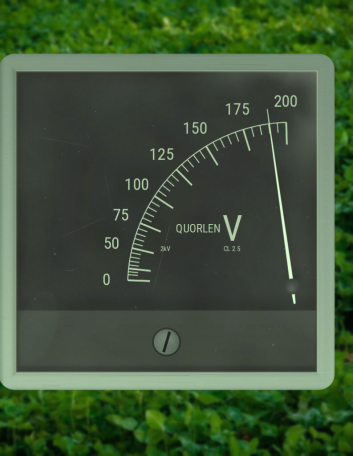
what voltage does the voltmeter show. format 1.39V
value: 190V
